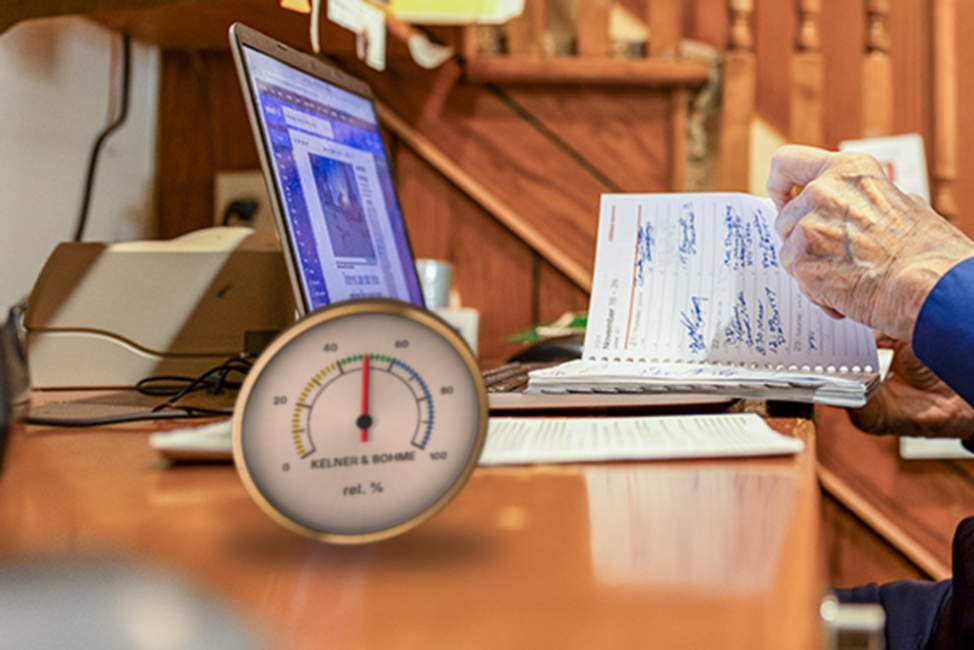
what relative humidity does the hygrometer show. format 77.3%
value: 50%
